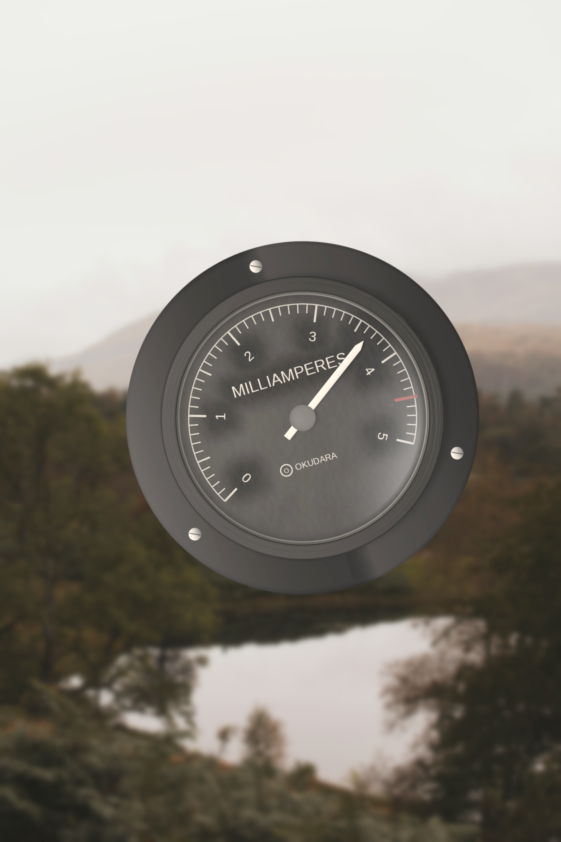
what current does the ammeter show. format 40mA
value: 3.65mA
